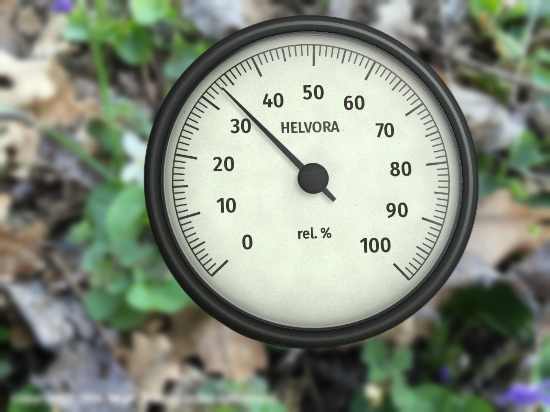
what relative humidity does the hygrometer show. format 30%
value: 33%
